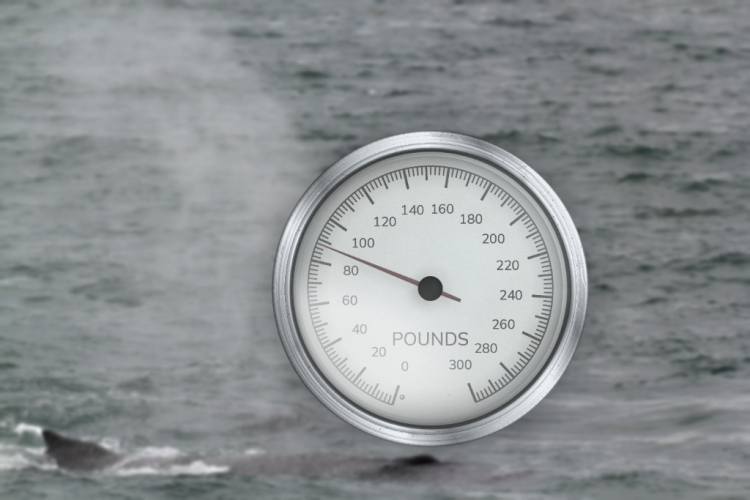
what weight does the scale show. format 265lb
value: 88lb
